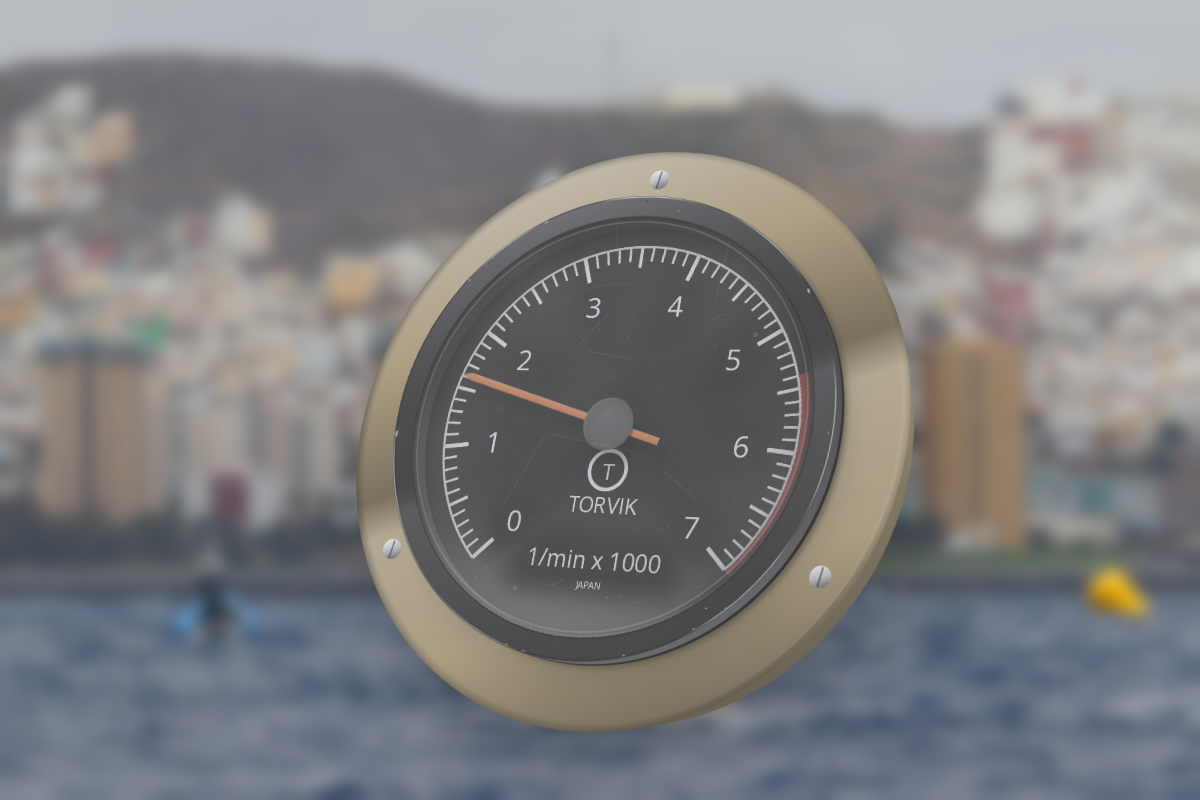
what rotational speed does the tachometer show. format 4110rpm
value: 1600rpm
